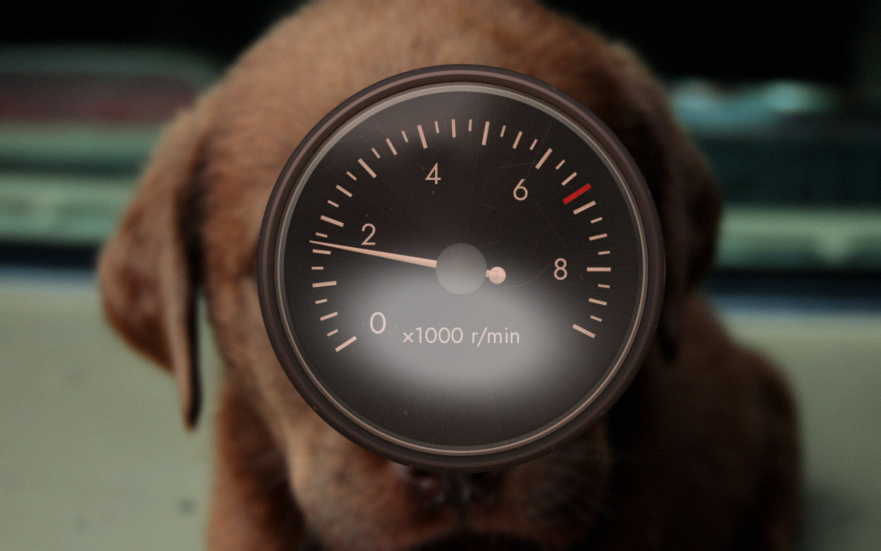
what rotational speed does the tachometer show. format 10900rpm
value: 1625rpm
